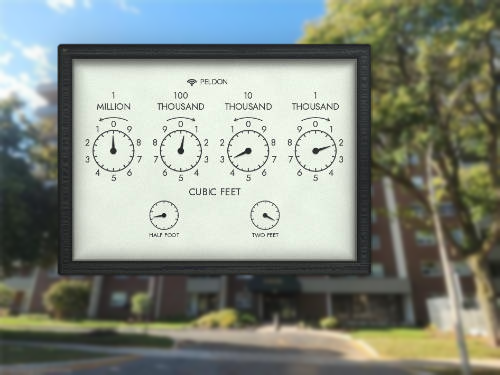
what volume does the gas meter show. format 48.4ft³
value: 3200ft³
